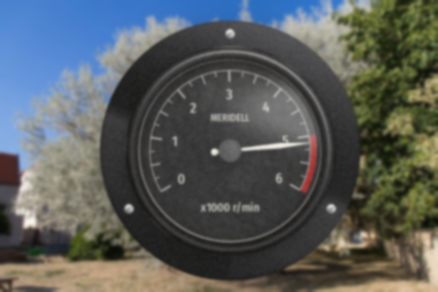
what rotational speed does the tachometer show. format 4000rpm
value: 5125rpm
